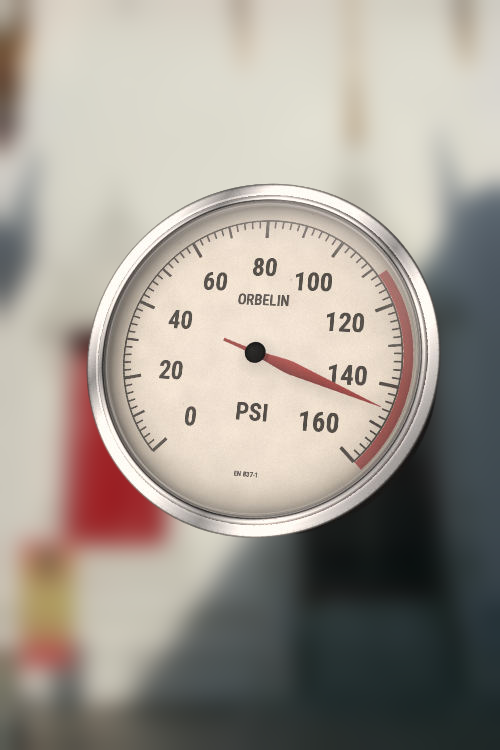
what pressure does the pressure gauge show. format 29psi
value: 146psi
